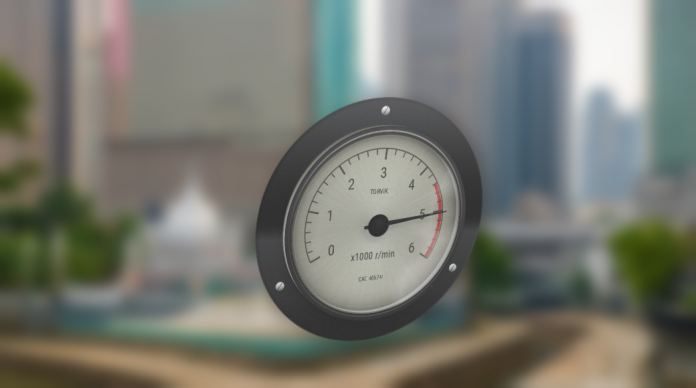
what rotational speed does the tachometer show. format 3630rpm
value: 5000rpm
